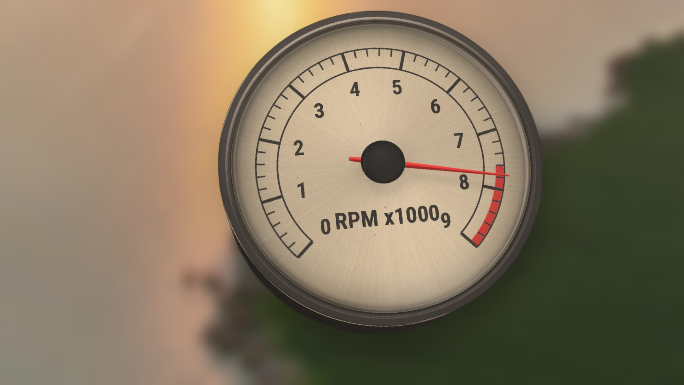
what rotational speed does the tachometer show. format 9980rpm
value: 7800rpm
